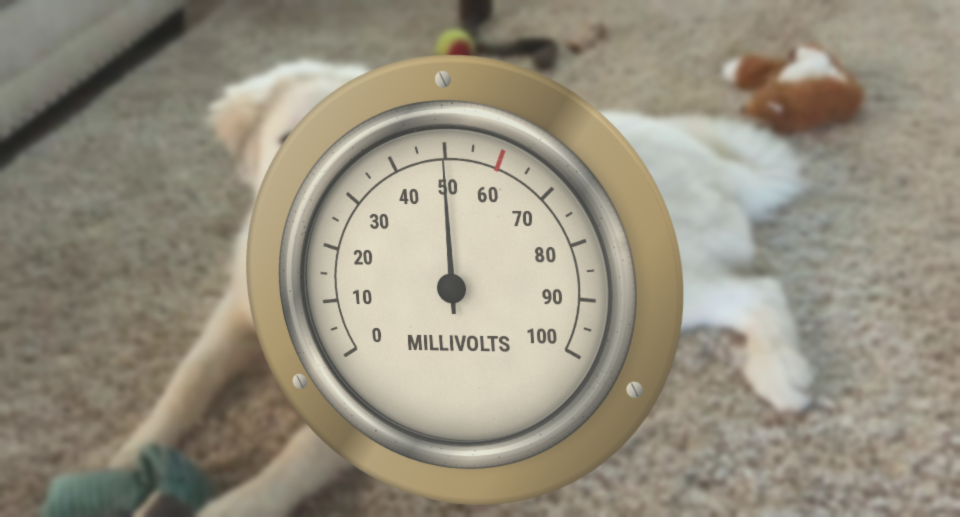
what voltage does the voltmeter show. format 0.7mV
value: 50mV
